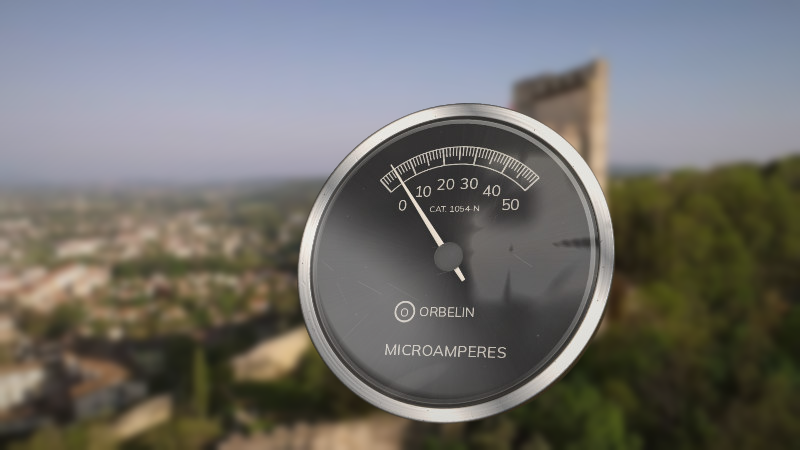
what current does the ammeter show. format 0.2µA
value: 5µA
